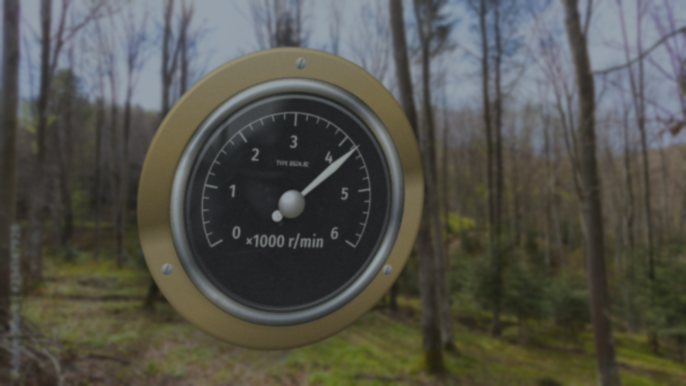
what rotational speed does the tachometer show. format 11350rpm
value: 4200rpm
